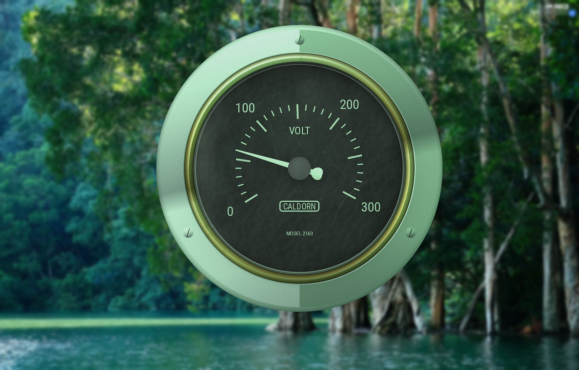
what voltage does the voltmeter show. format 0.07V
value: 60V
